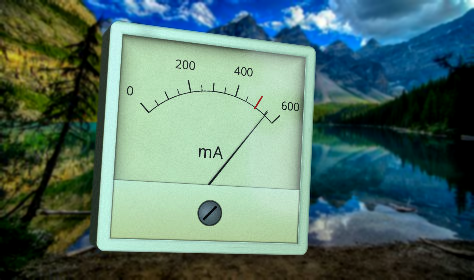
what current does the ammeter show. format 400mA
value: 550mA
